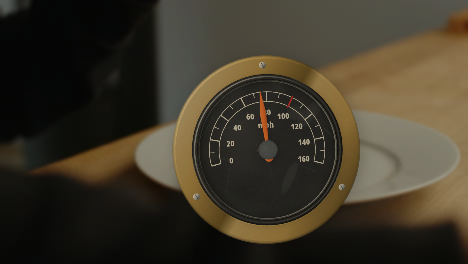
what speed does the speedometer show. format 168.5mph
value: 75mph
